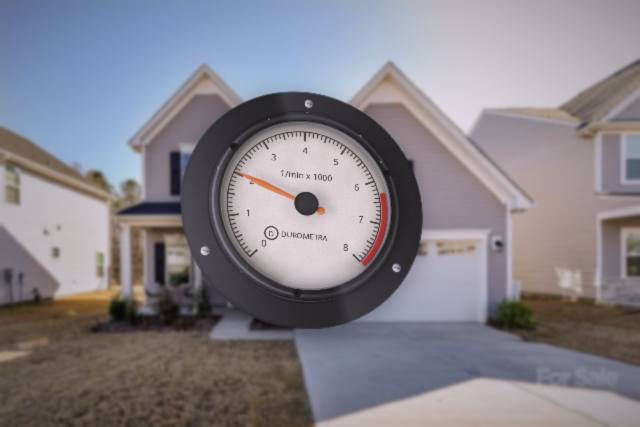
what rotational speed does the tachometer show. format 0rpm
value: 2000rpm
